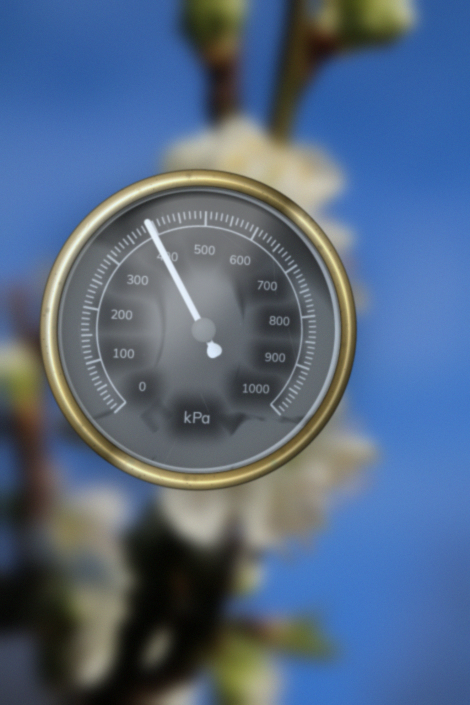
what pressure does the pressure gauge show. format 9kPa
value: 390kPa
